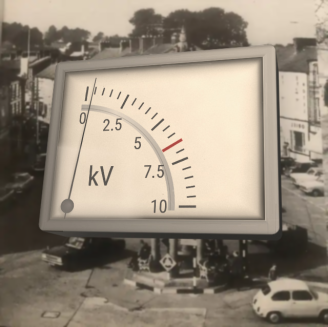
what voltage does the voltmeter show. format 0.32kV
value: 0.5kV
